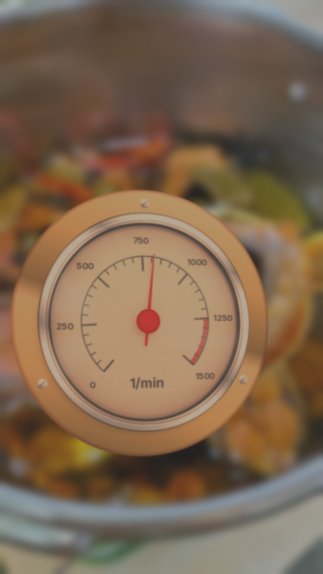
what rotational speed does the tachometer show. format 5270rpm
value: 800rpm
